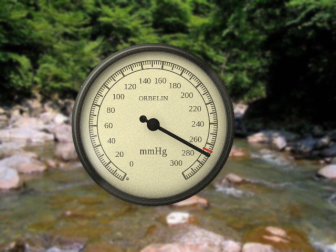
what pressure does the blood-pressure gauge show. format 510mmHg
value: 270mmHg
